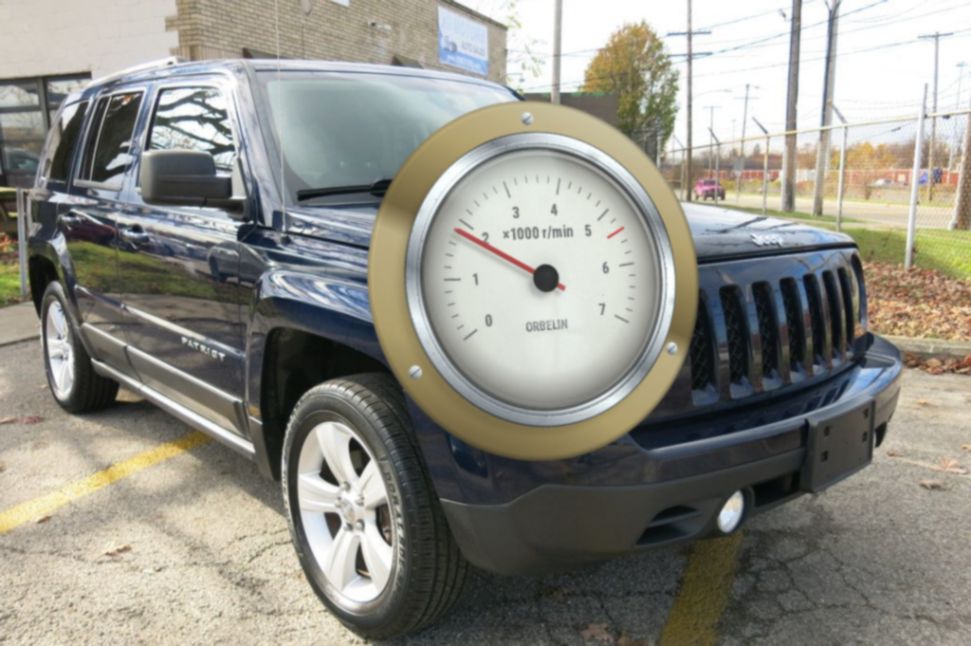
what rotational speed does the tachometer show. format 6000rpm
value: 1800rpm
